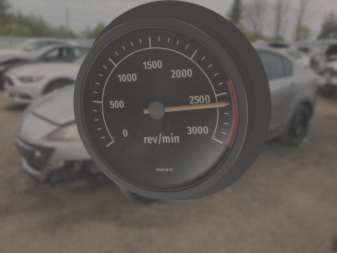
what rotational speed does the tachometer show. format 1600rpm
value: 2600rpm
